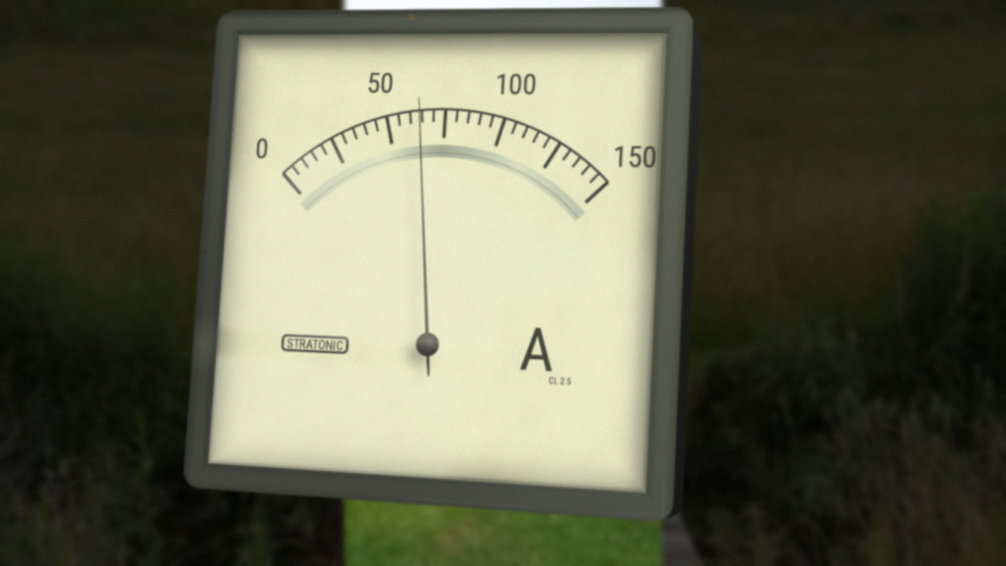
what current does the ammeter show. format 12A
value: 65A
